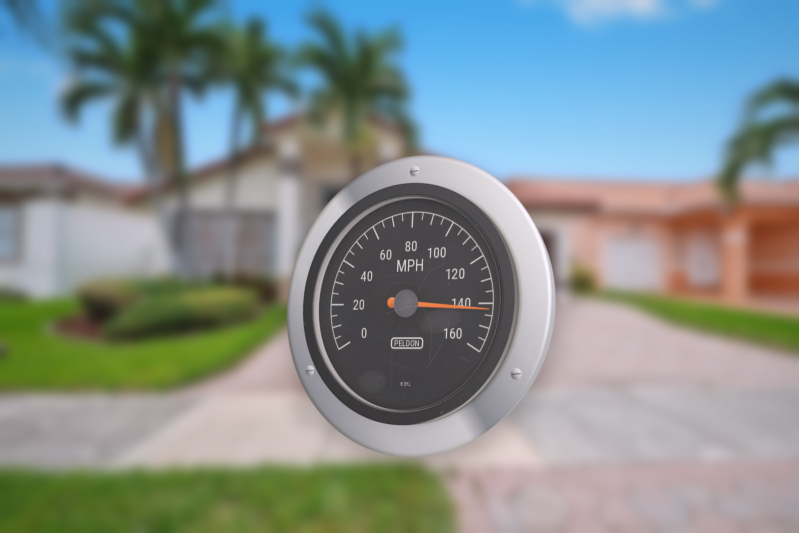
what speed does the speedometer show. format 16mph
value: 142.5mph
